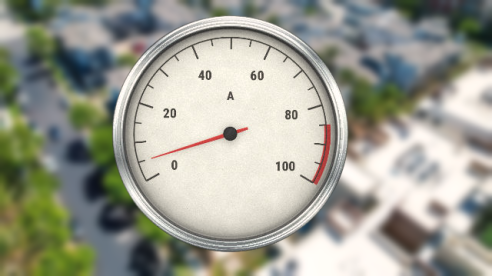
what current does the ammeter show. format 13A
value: 5A
